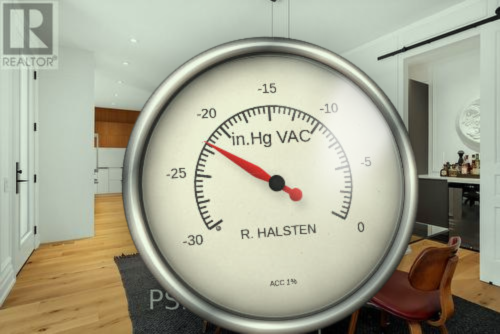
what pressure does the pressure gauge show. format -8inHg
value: -22inHg
